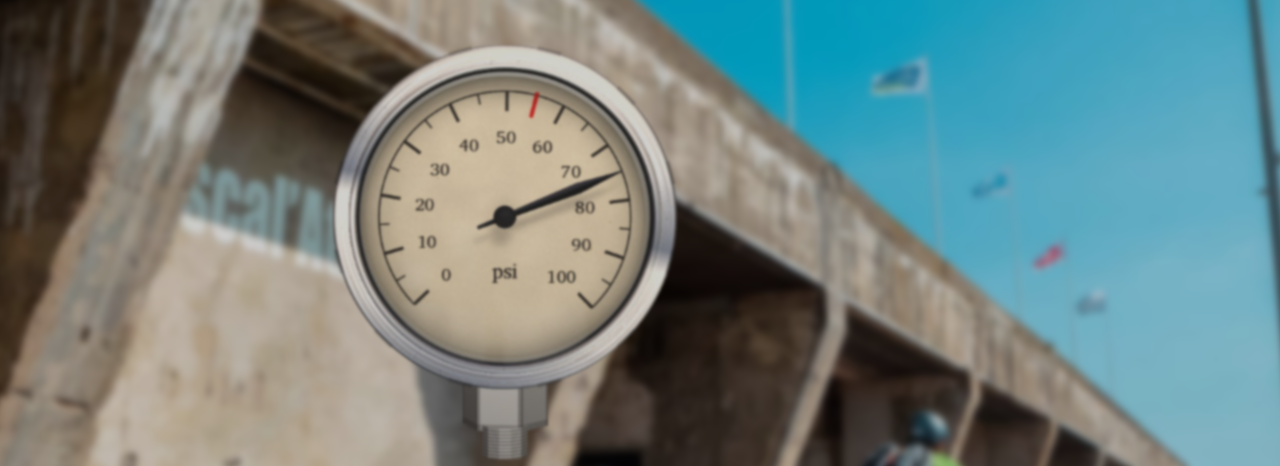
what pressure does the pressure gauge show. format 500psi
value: 75psi
